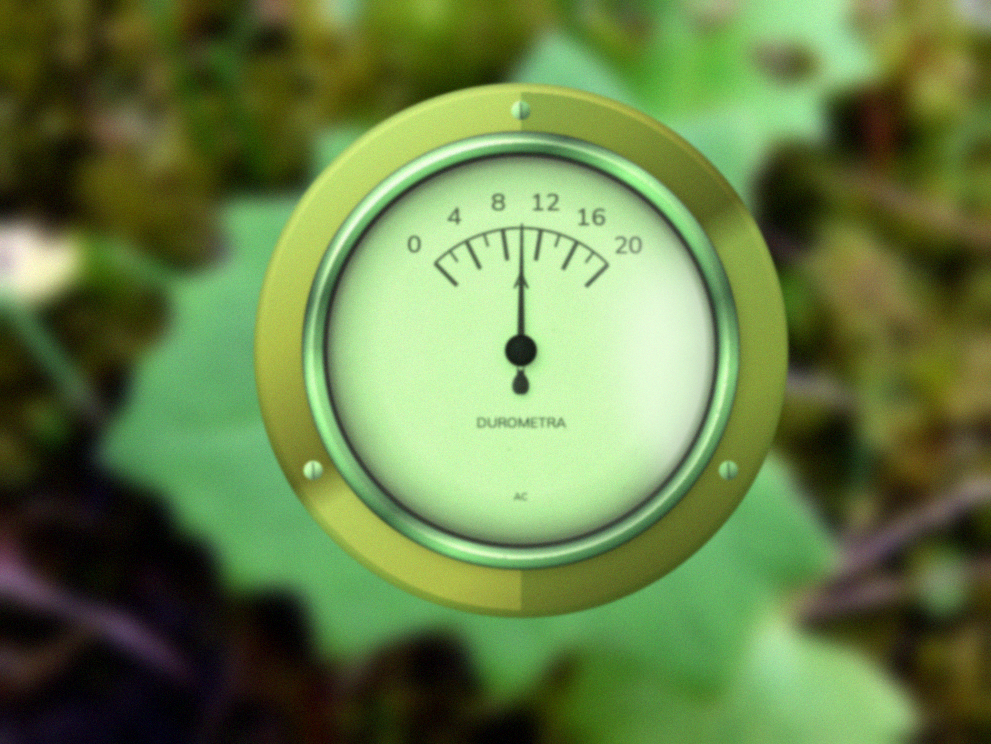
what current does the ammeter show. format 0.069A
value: 10A
